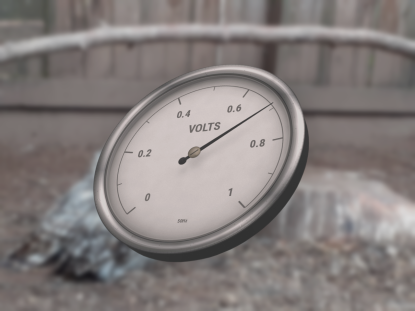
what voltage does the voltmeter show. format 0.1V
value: 0.7V
